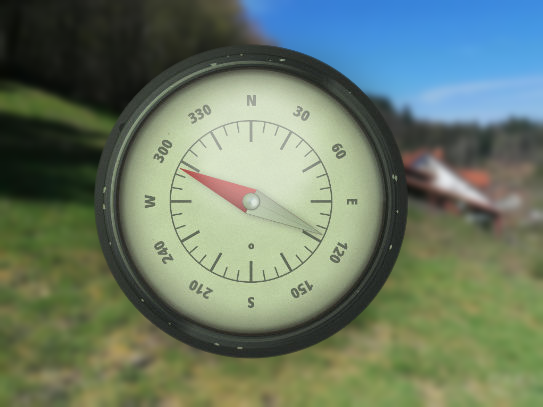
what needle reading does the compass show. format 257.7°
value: 295°
